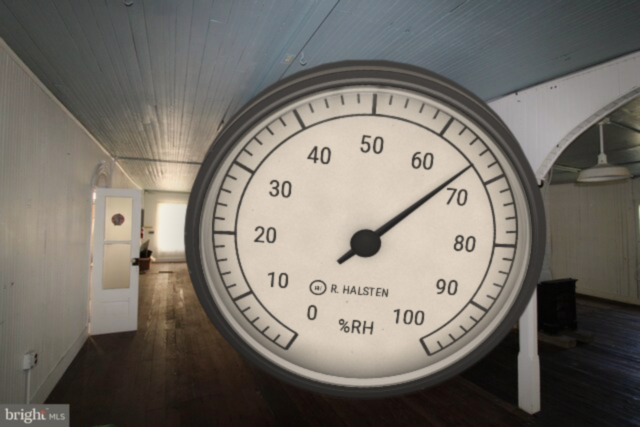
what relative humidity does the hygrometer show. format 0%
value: 66%
